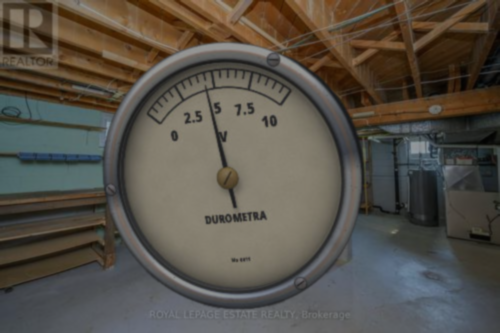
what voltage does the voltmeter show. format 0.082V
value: 4.5V
